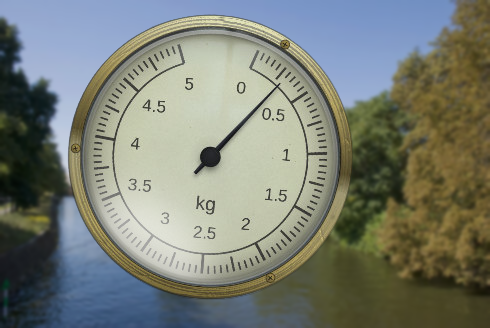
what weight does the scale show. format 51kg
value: 0.3kg
